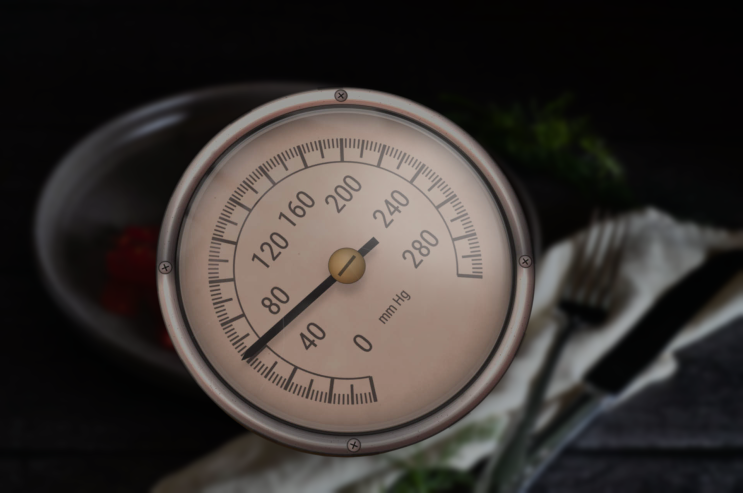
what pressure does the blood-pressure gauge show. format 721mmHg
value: 62mmHg
